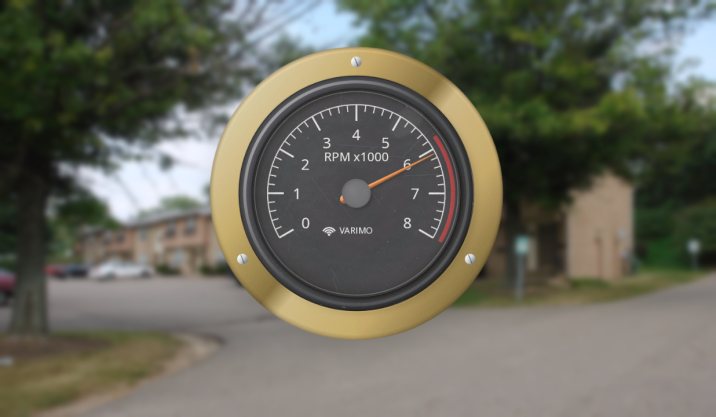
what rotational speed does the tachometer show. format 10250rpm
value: 6100rpm
